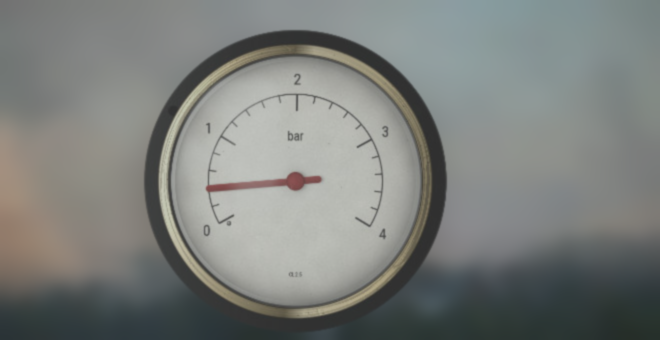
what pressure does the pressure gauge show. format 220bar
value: 0.4bar
